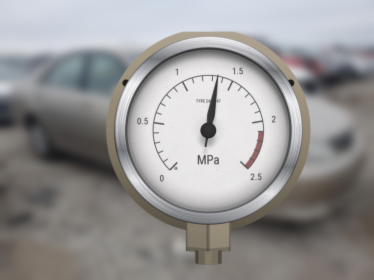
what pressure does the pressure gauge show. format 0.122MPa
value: 1.35MPa
